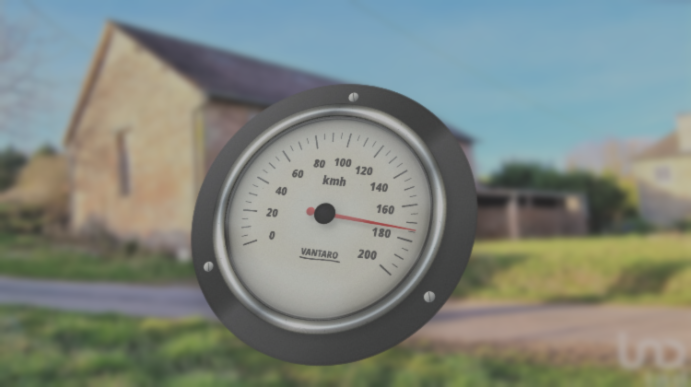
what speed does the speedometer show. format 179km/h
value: 175km/h
